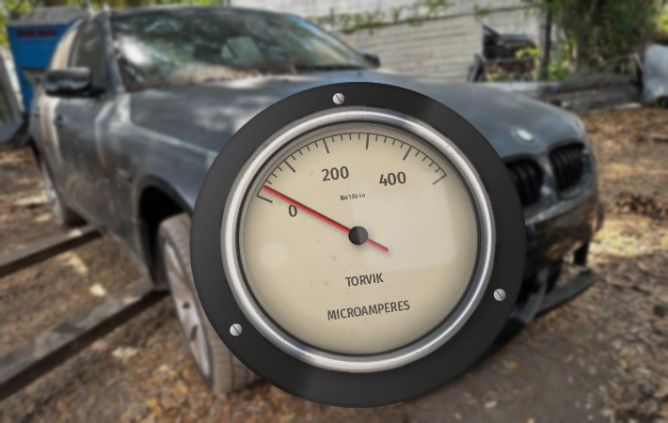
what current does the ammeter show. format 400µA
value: 20µA
